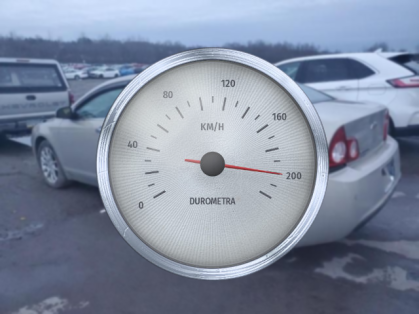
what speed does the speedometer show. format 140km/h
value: 200km/h
